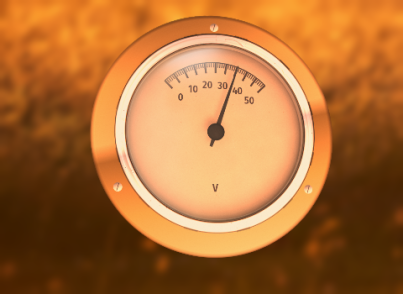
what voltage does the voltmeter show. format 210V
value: 35V
